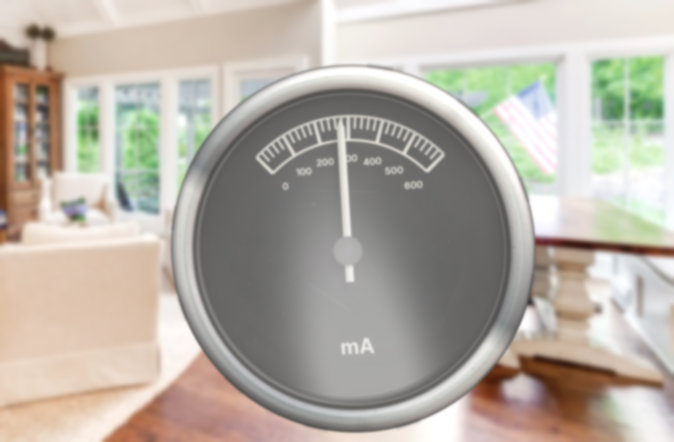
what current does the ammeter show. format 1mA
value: 280mA
